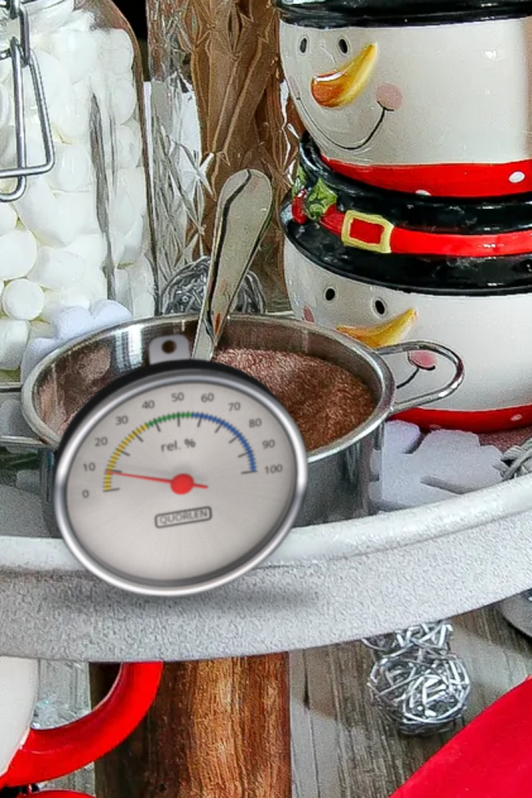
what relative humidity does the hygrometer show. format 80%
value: 10%
